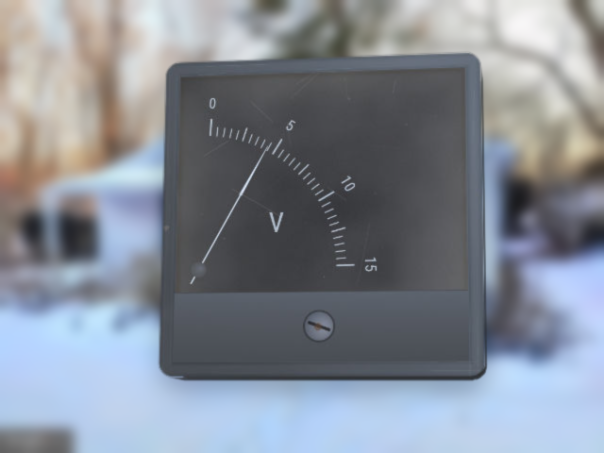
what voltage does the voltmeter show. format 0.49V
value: 4.5V
